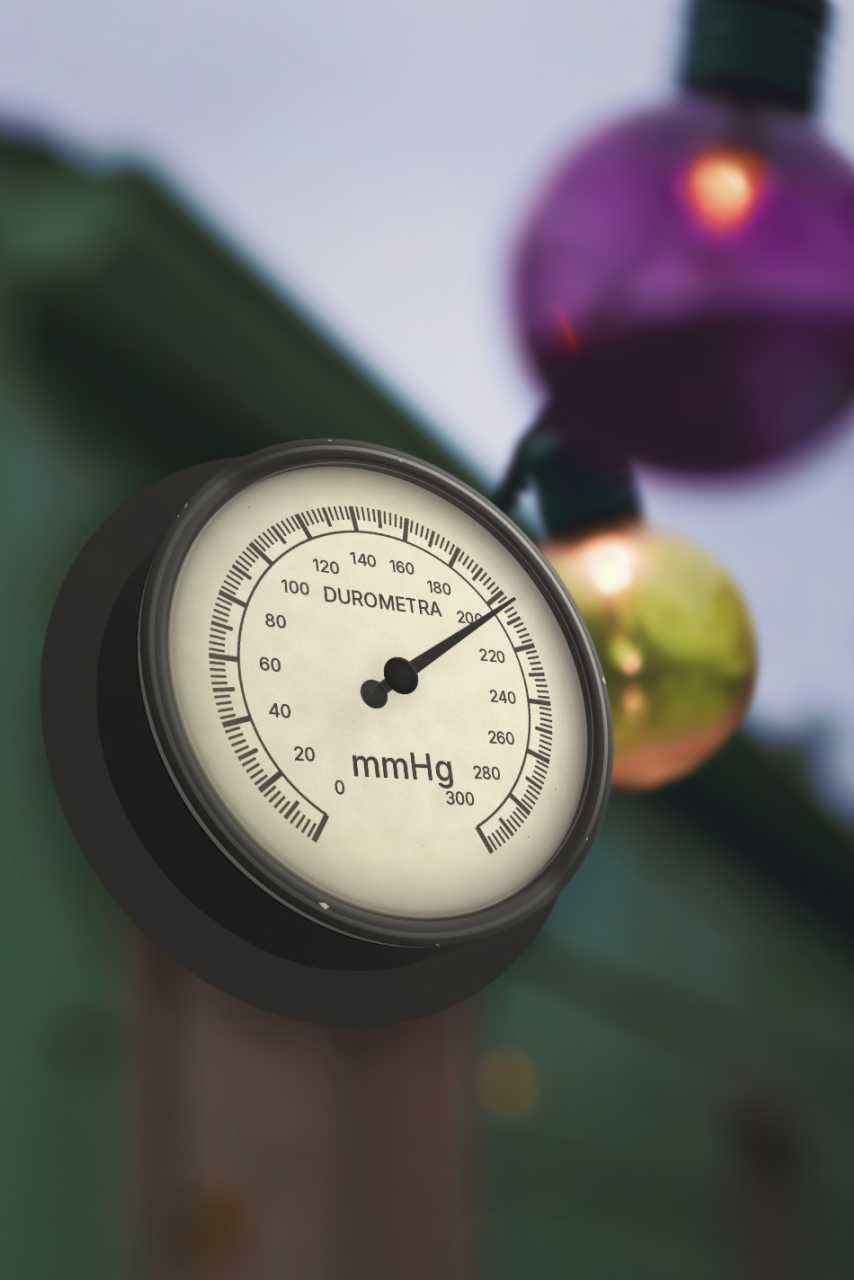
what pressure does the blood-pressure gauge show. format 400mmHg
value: 204mmHg
